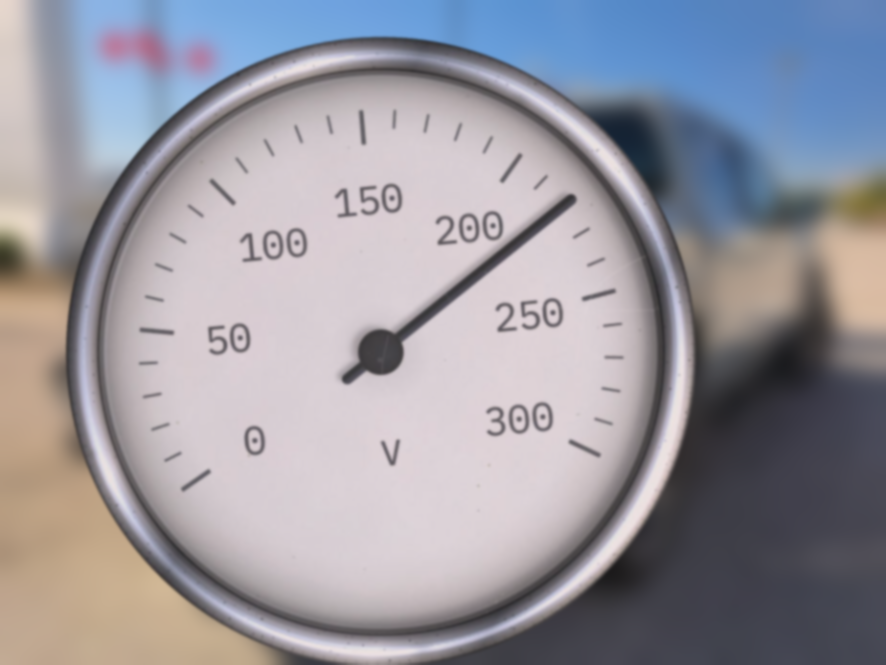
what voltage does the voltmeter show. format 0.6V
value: 220V
